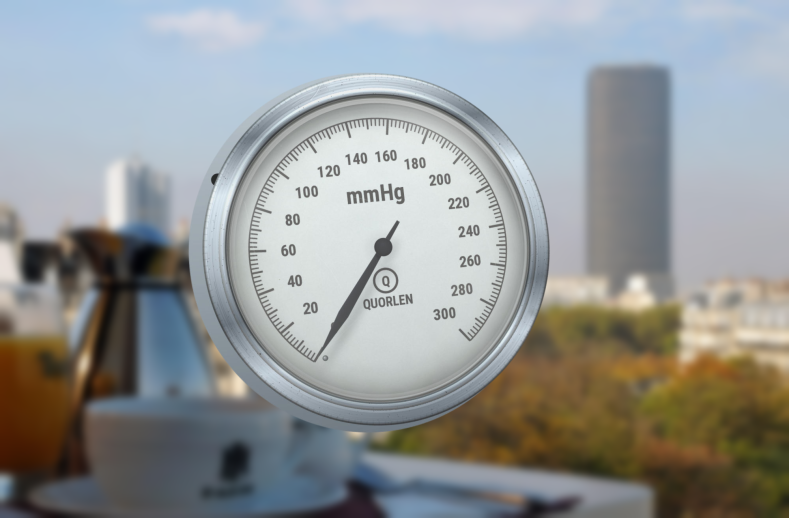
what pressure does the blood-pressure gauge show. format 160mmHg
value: 0mmHg
